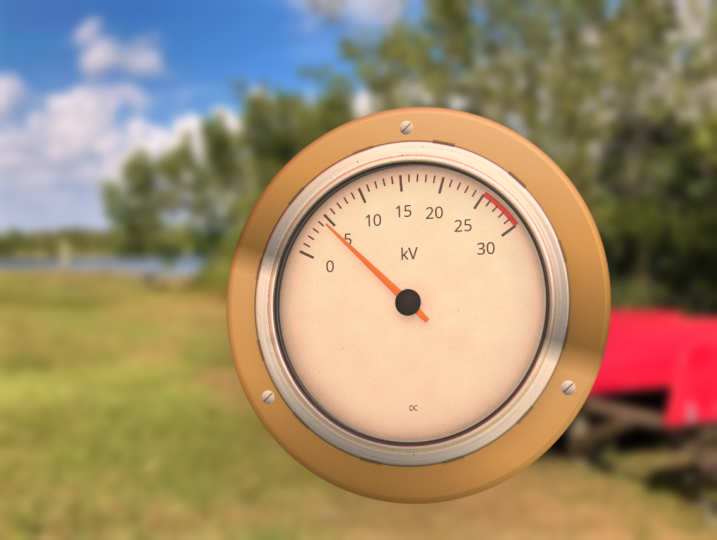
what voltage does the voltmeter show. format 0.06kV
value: 4.5kV
